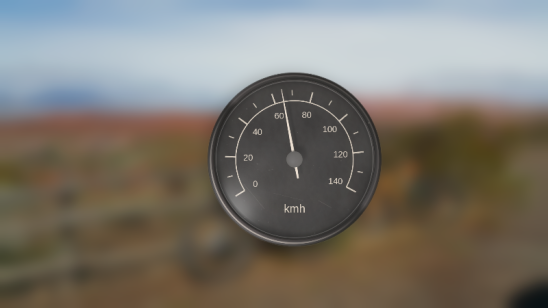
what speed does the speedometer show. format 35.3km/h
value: 65km/h
